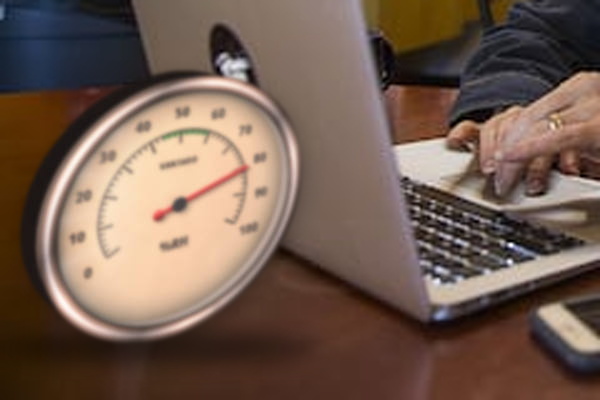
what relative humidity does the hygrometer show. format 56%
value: 80%
